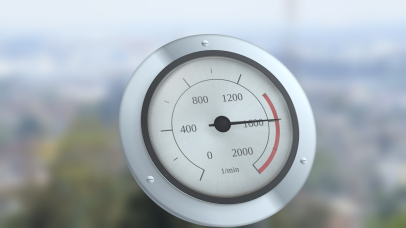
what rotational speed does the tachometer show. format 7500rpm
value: 1600rpm
